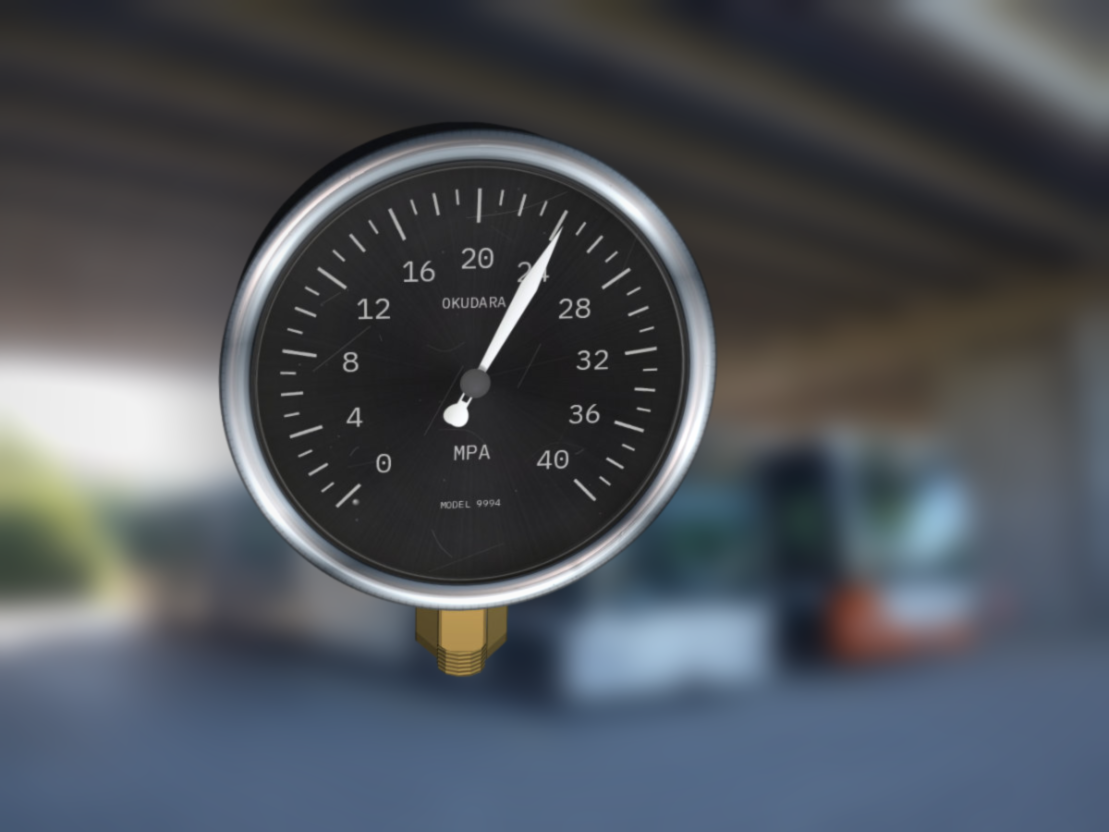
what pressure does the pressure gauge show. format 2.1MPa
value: 24MPa
